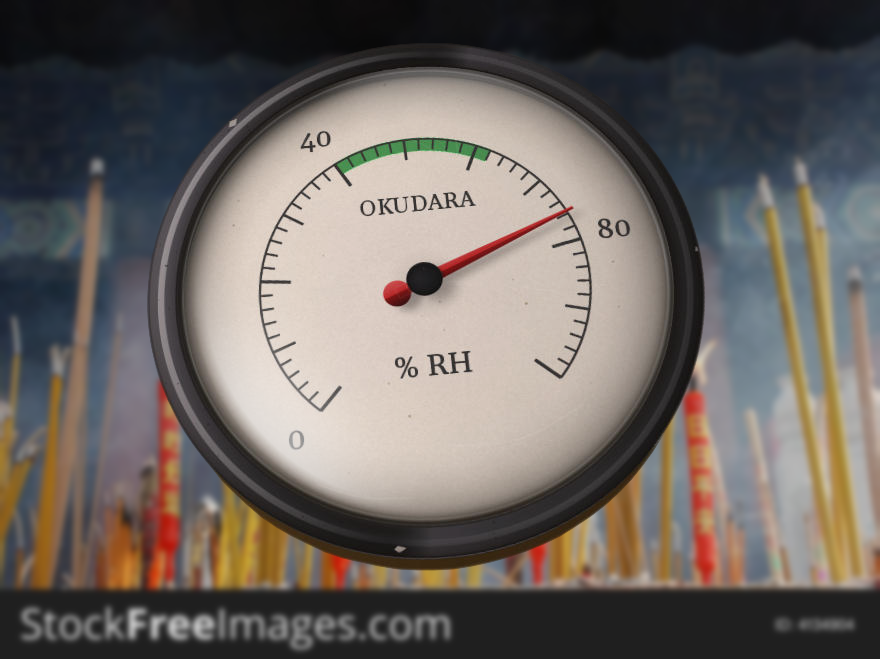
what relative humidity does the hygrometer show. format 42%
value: 76%
